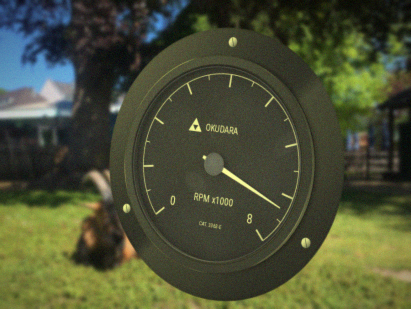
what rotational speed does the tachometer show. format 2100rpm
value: 7250rpm
